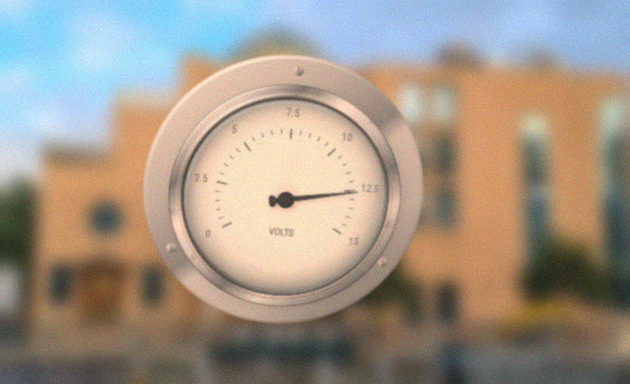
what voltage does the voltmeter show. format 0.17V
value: 12.5V
